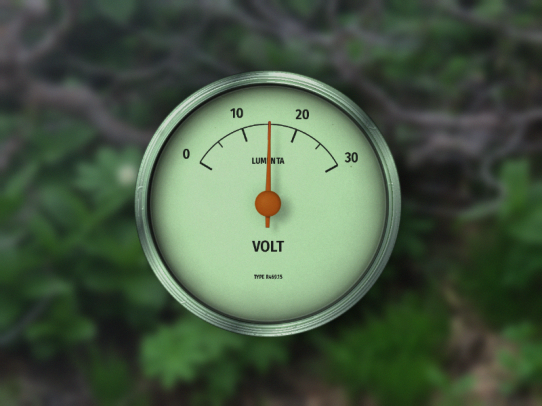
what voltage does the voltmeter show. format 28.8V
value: 15V
